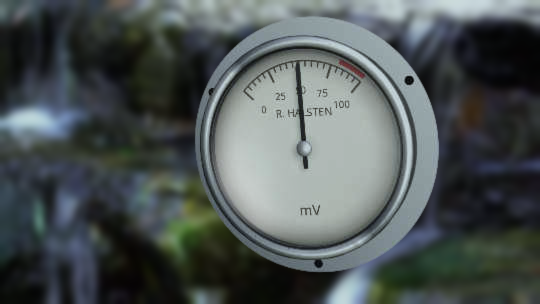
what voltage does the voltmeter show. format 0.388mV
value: 50mV
